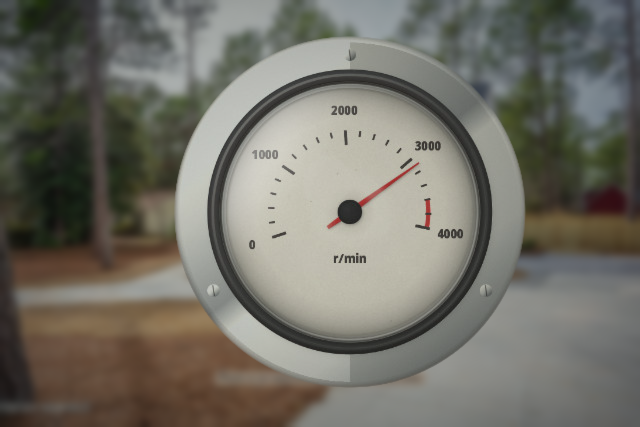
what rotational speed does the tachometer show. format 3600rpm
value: 3100rpm
